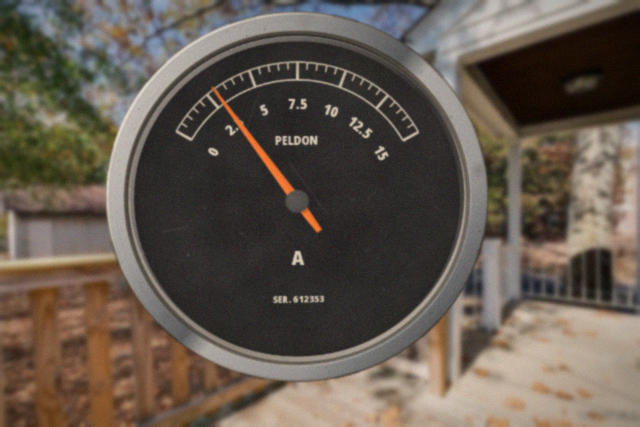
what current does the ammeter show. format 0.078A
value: 3A
